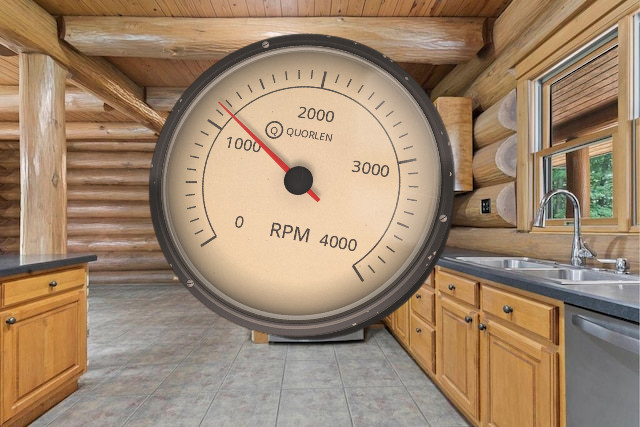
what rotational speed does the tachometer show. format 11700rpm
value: 1150rpm
